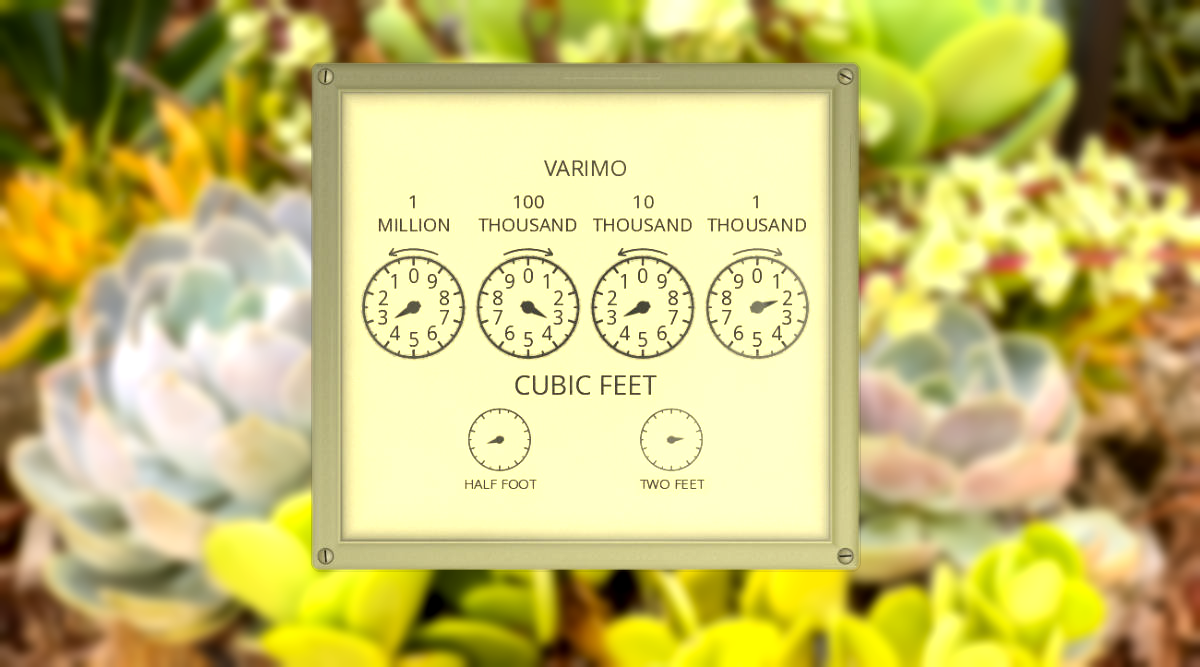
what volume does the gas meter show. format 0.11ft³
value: 333200ft³
